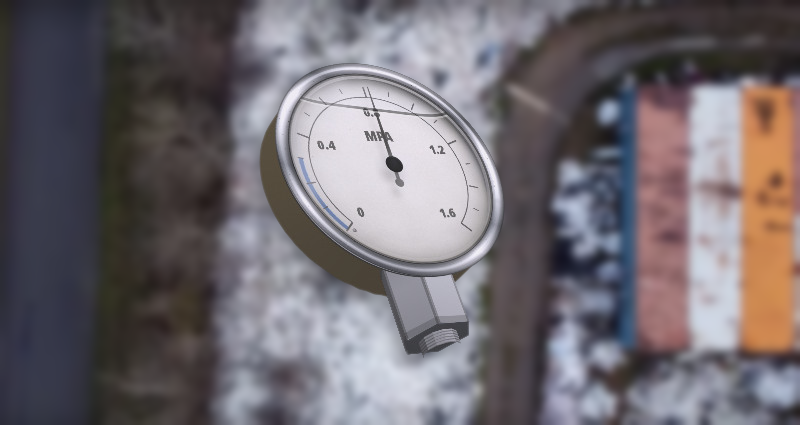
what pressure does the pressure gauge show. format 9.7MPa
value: 0.8MPa
